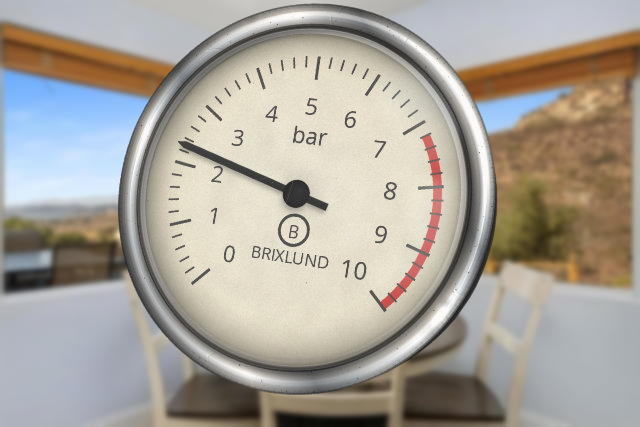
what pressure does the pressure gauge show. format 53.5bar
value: 2.3bar
